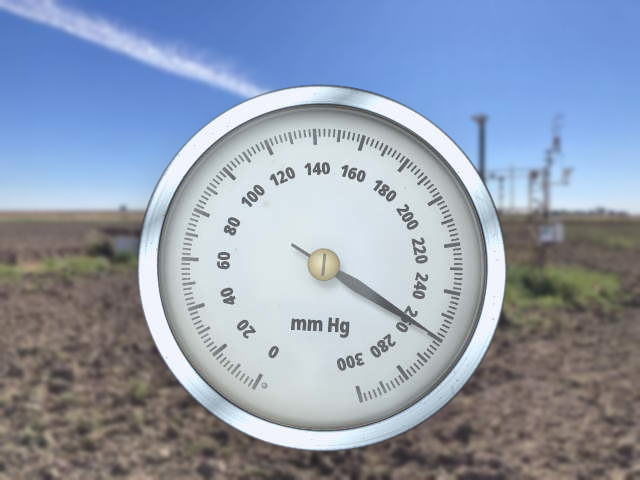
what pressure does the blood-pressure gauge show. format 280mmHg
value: 260mmHg
